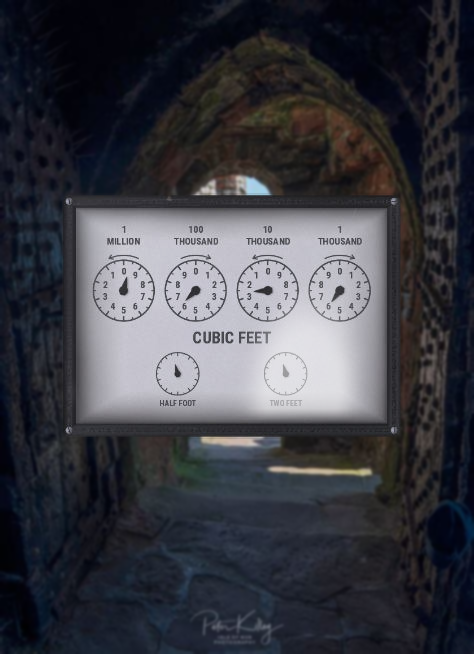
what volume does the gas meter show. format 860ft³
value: 962600ft³
